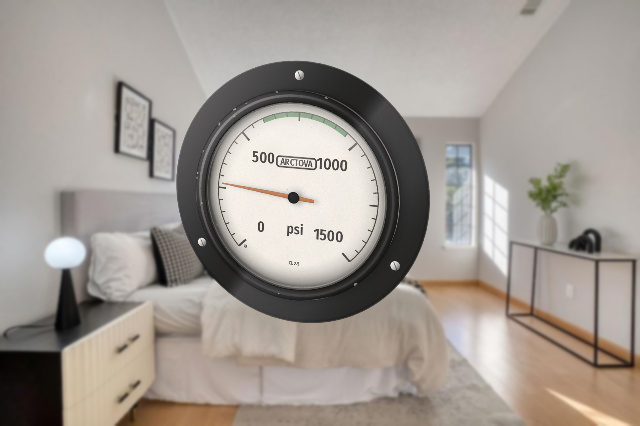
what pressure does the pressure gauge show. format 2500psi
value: 275psi
